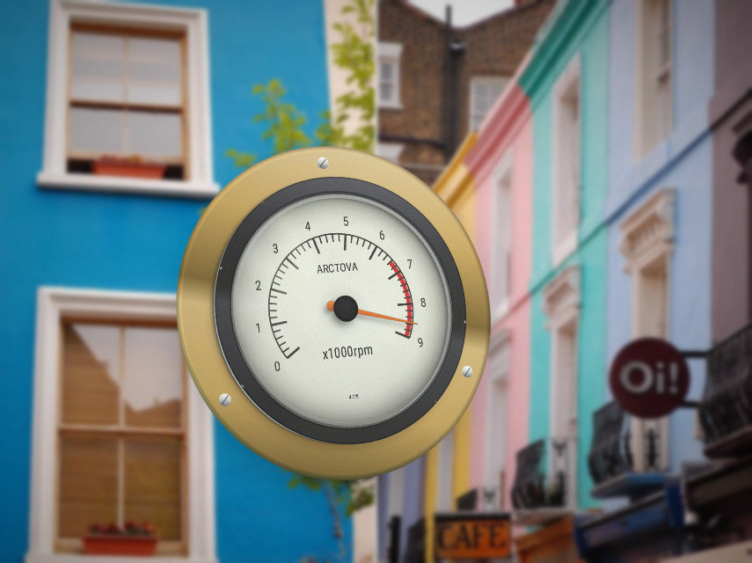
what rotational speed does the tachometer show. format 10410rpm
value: 8600rpm
